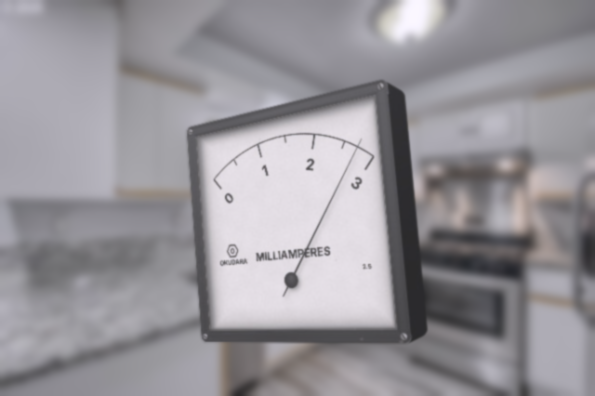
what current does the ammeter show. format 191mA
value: 2.75mA
